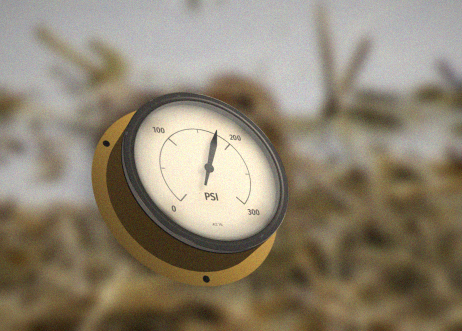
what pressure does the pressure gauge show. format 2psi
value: 175psi
